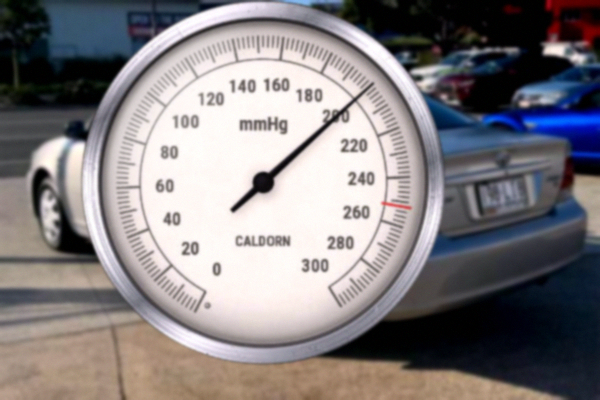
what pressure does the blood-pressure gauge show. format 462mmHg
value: 200mmHg
